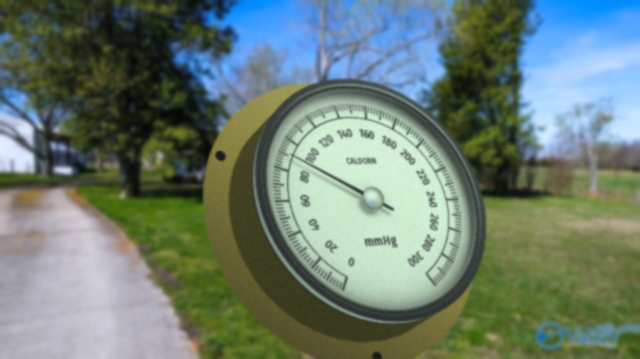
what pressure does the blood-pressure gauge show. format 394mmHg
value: 90mmHg
